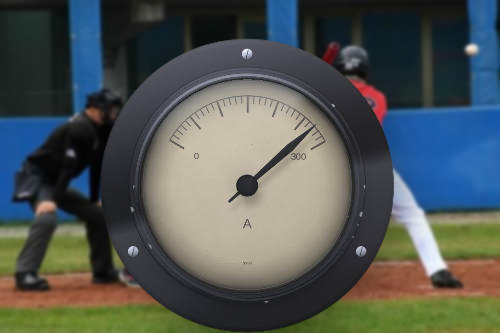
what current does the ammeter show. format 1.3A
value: 270A
